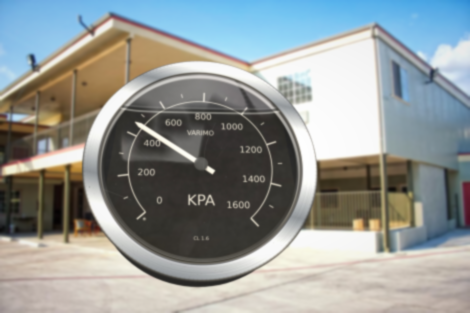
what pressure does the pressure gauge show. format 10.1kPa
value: 450kPa
